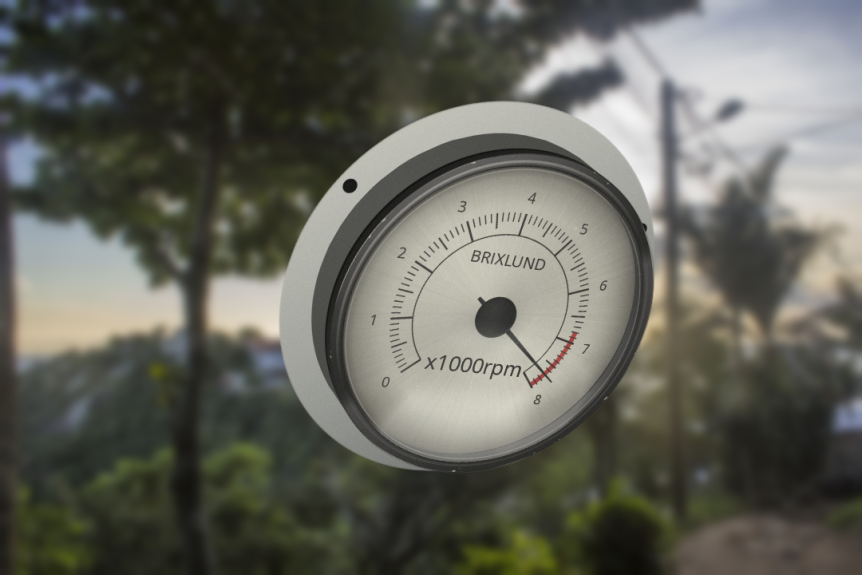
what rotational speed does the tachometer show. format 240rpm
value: 7700rpm
